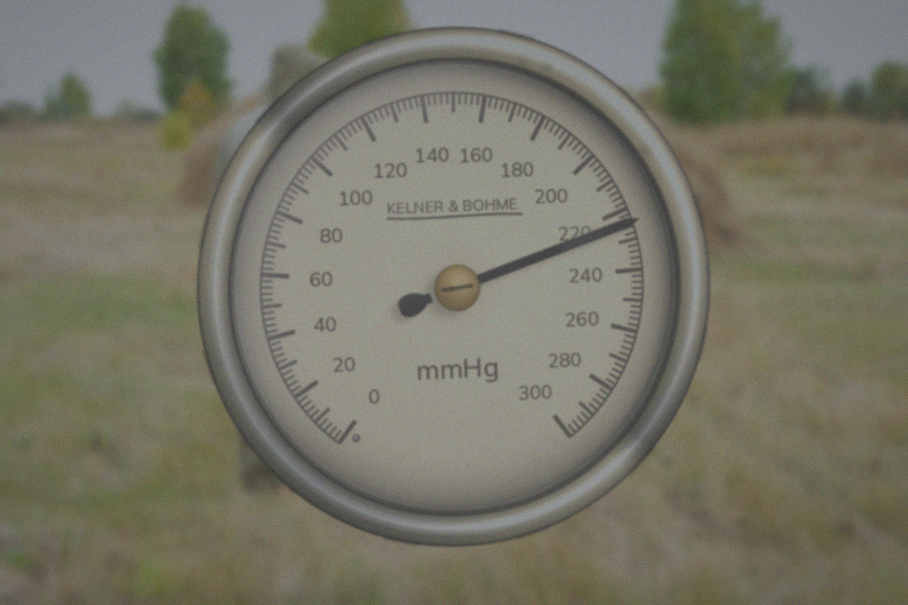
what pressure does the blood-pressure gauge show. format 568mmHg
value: 224mmHg
